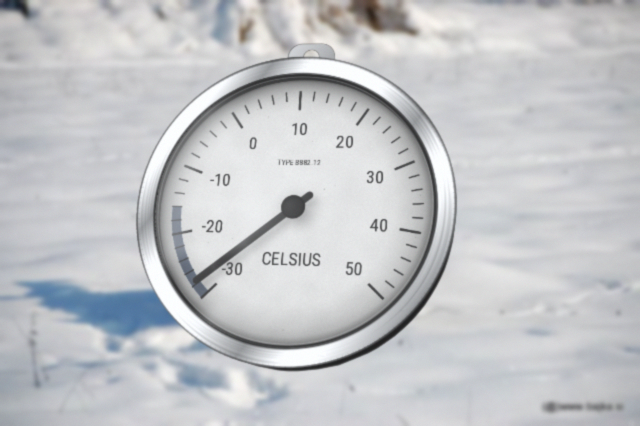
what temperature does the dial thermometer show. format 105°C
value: -28°C
